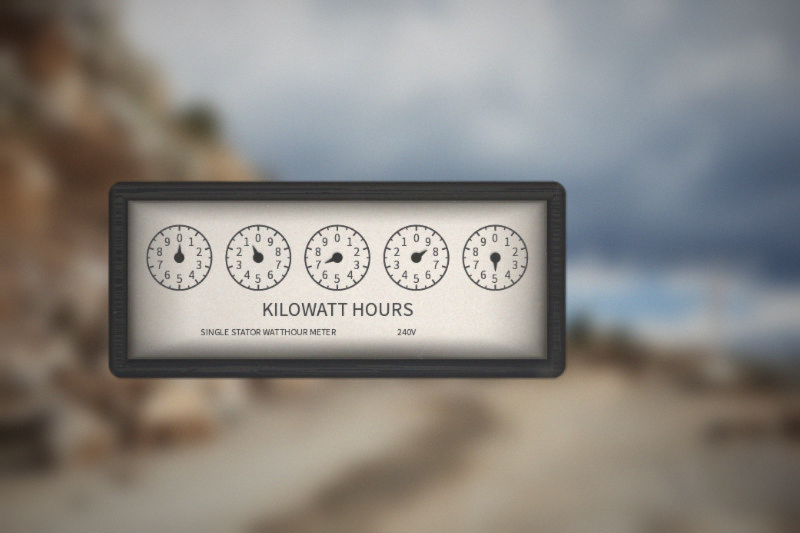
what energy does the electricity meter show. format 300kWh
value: 685kWh
